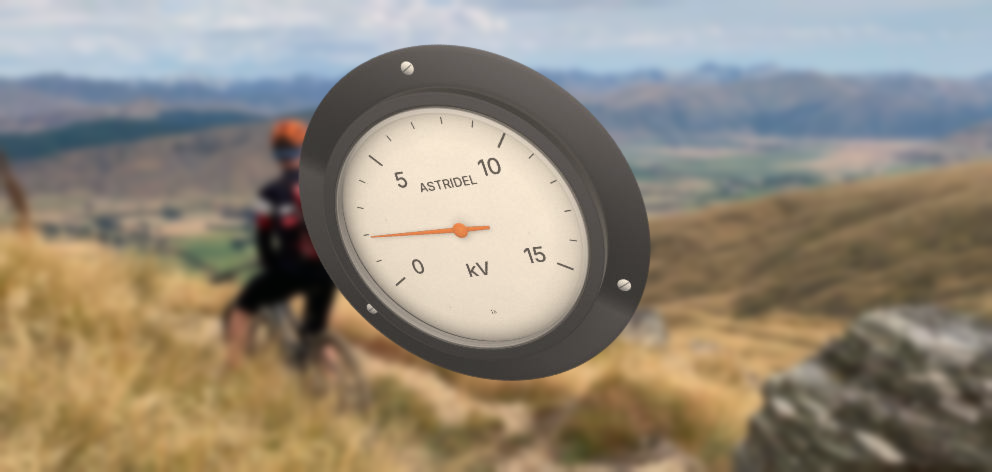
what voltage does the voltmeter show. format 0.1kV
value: 2kV
